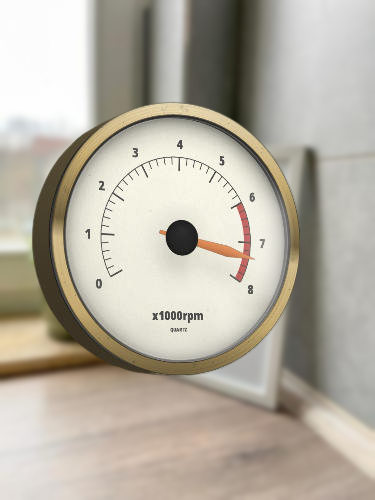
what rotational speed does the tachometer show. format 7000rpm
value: 7400rpm
